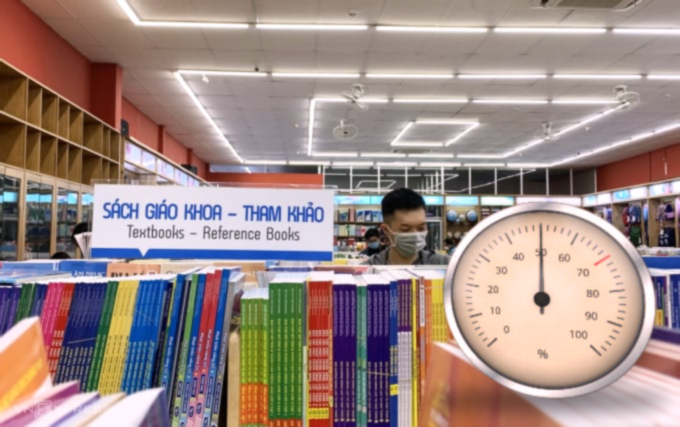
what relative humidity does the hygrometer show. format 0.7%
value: 50%
